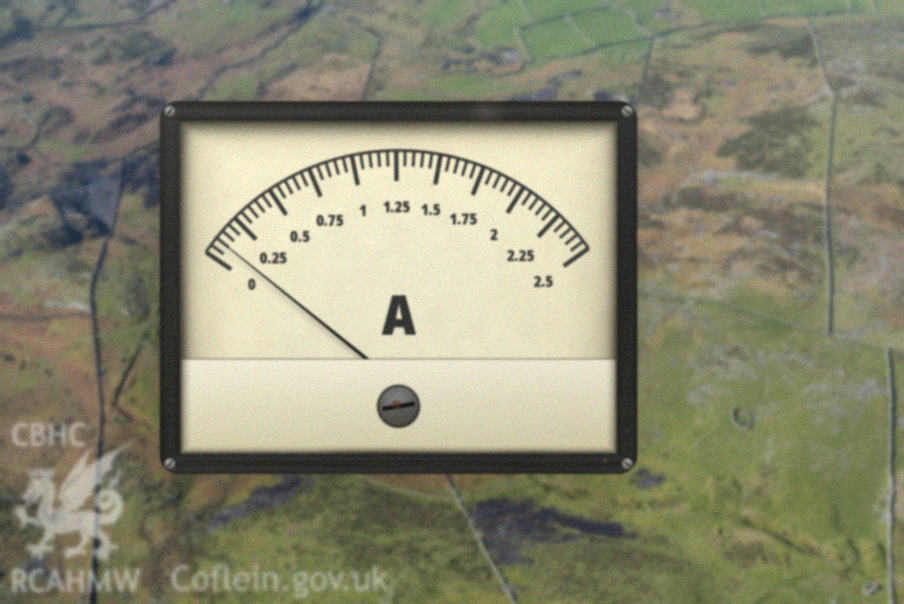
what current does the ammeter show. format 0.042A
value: 0.1A
